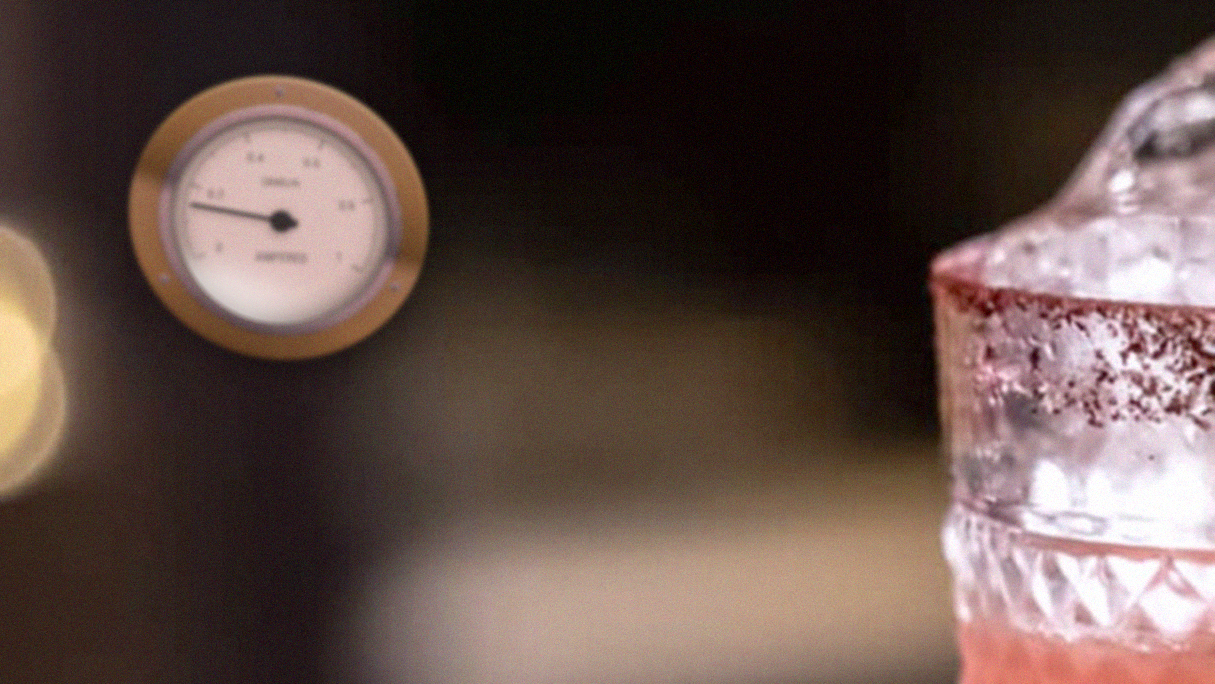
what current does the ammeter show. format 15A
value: 0.15A
